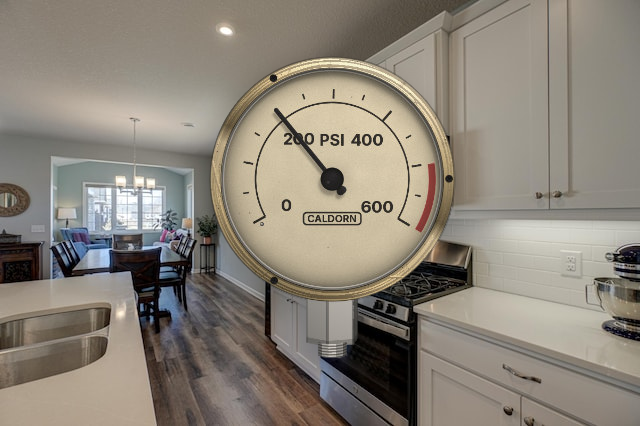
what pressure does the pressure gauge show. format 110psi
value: 200psi
